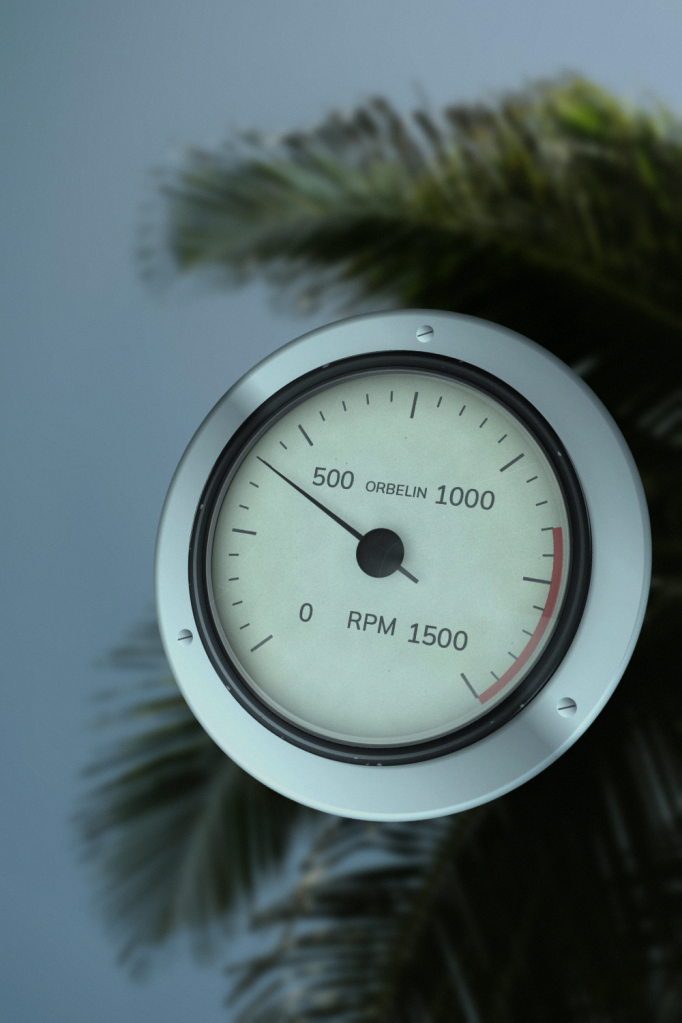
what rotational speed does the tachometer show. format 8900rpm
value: 400rpm
